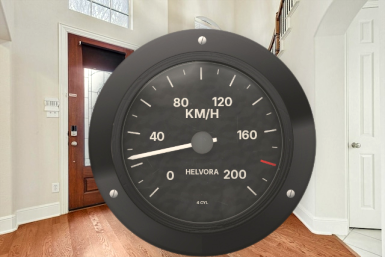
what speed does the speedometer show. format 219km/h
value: 25km/h
